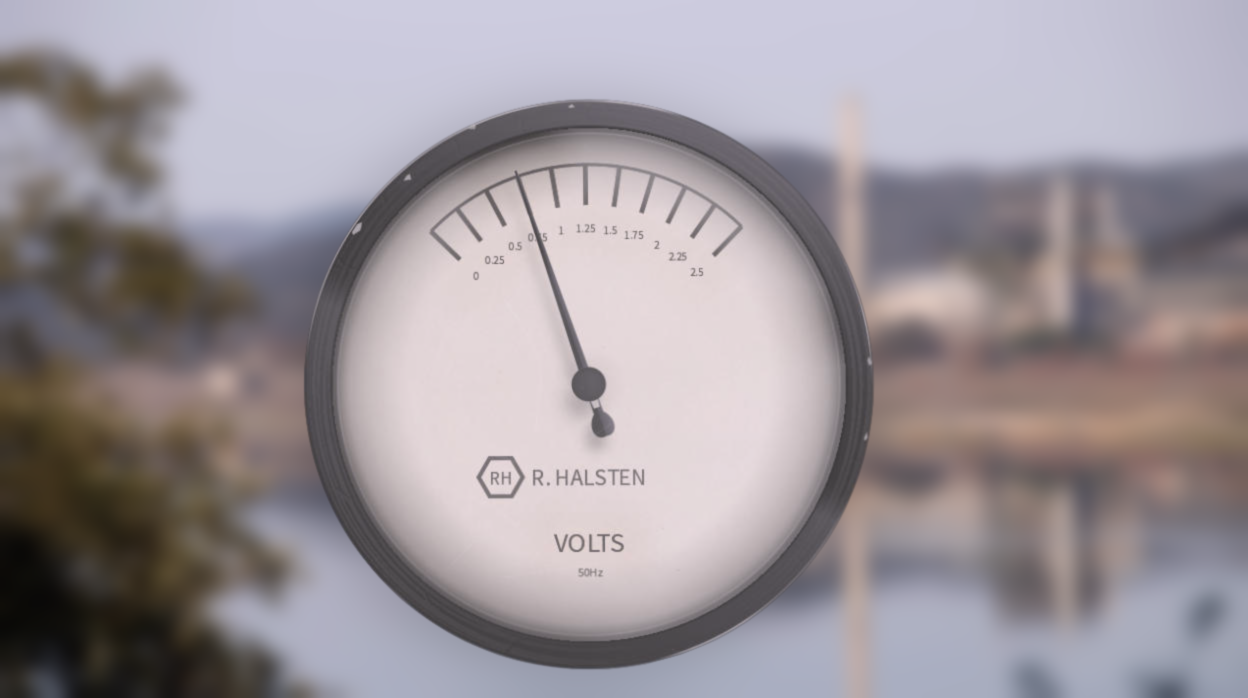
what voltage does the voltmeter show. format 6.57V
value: 0.75V
